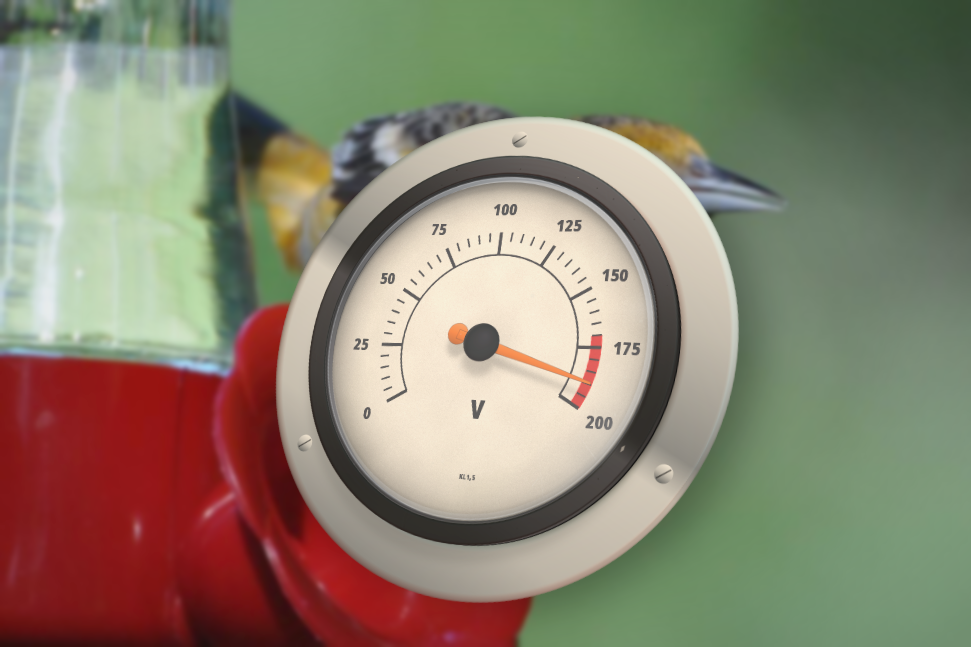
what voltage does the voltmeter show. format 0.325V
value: 190V
